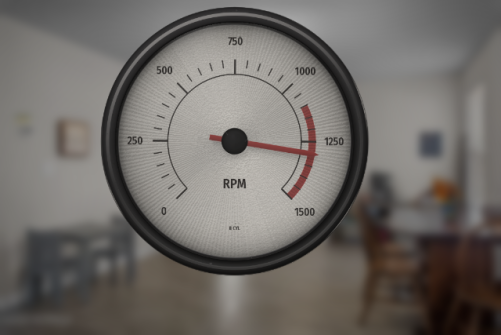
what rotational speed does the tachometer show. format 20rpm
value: 1300rpm
